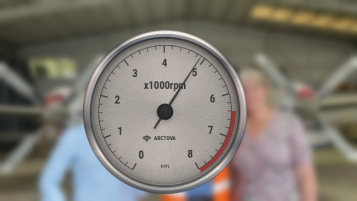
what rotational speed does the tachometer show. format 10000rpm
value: 4900rpm
